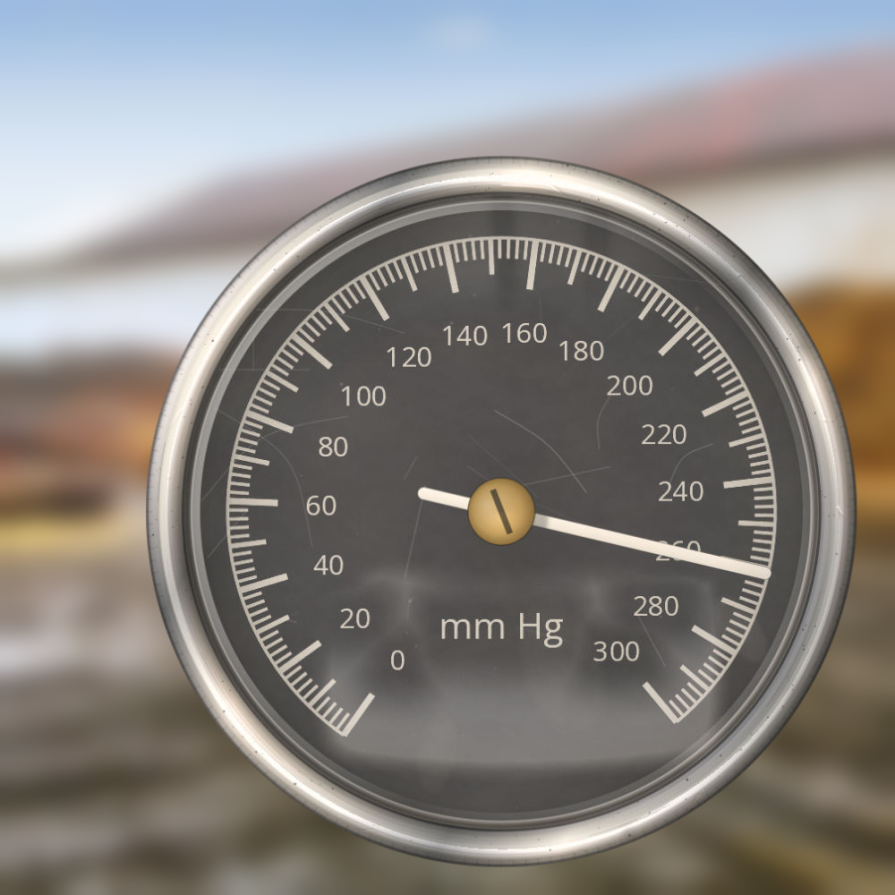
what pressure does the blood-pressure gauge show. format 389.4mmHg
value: 261mmHg
